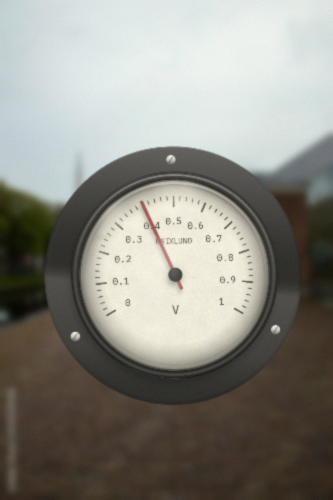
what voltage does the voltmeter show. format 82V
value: 0.4V
